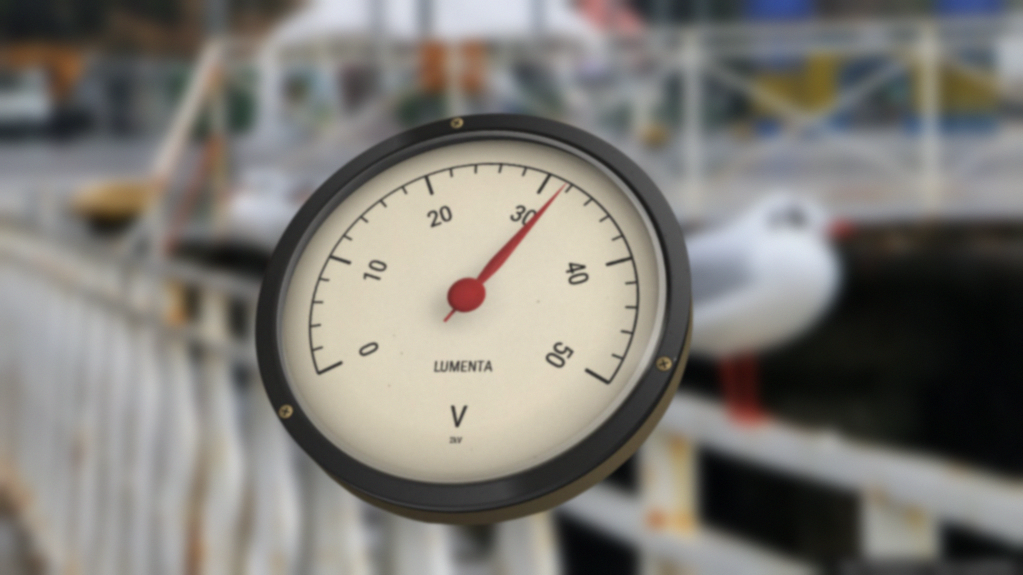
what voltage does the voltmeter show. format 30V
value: 32V
